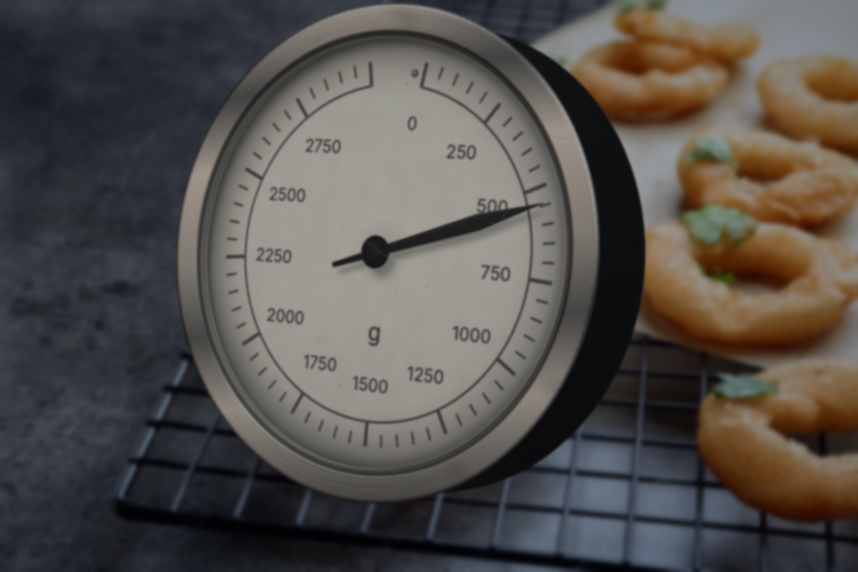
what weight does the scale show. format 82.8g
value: 550g
